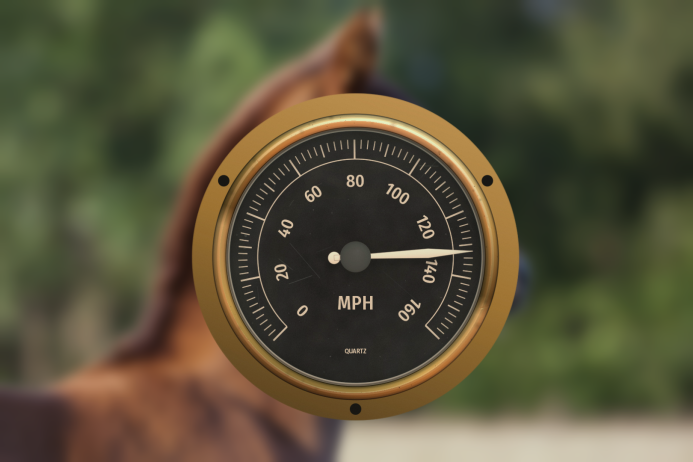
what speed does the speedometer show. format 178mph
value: 132mph
